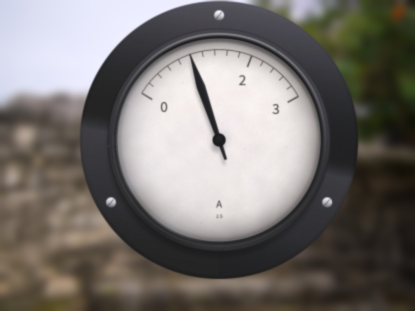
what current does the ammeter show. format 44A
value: 1A
